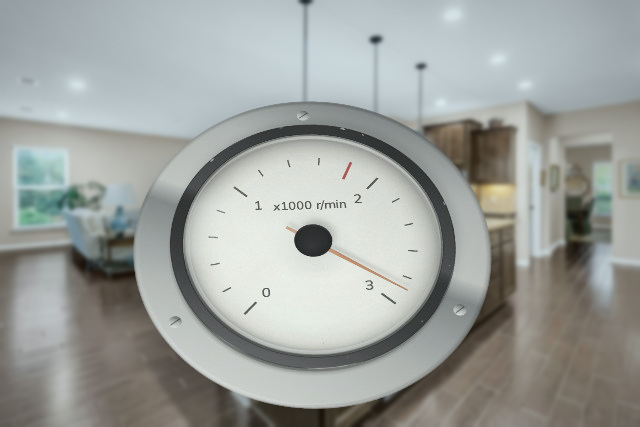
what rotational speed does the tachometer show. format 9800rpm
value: 2900rpm
